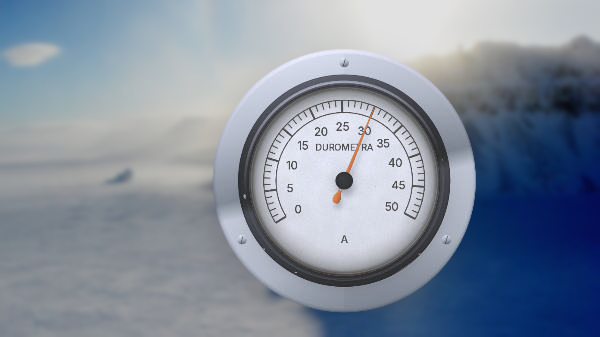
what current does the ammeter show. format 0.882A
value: 30A
